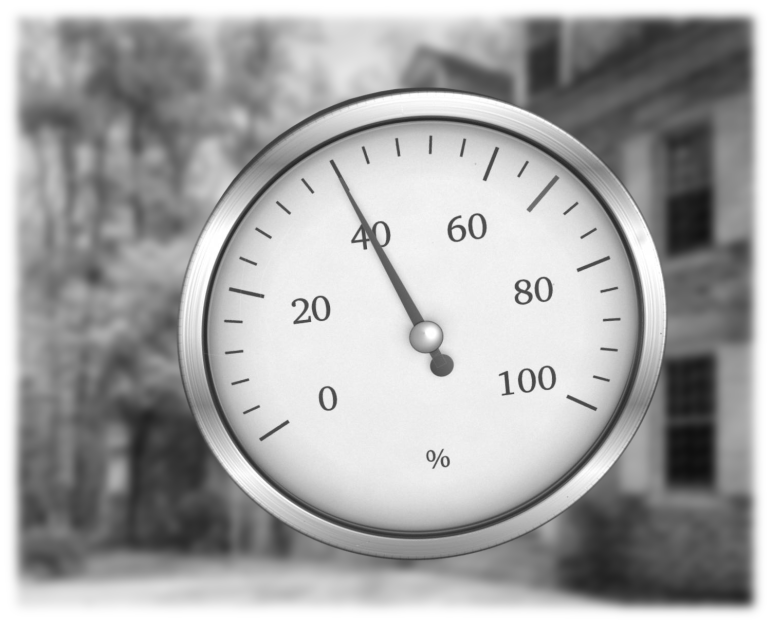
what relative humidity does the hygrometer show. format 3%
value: 40%
